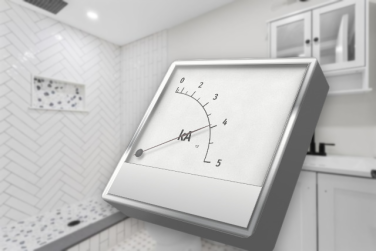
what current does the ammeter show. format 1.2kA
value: 4kA
